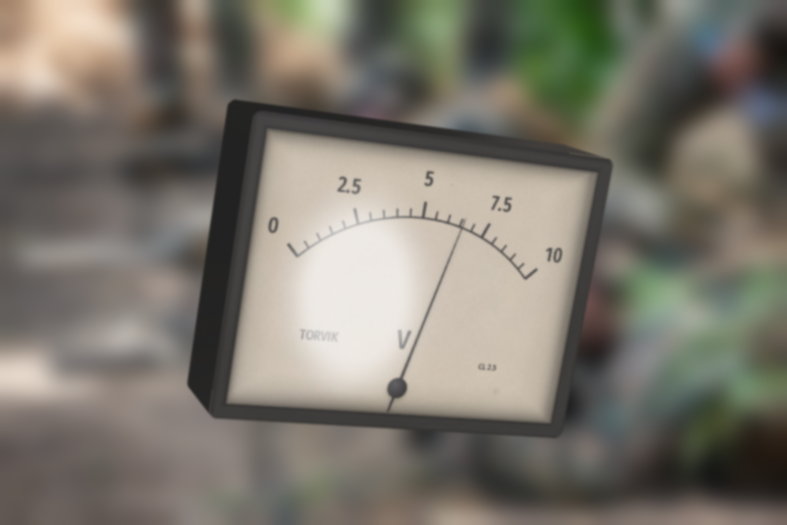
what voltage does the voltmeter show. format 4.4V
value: 6.5V
